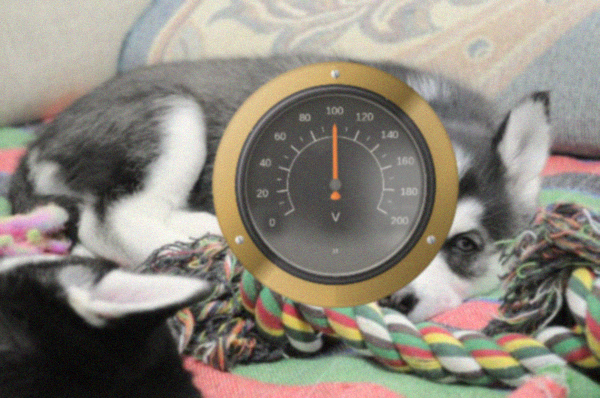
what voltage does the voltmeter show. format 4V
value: 100V
